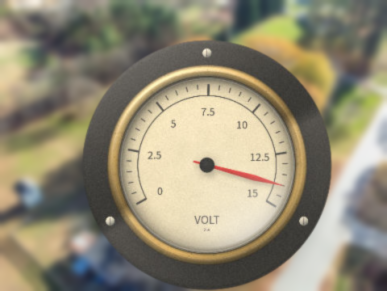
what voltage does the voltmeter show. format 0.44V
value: 14V
